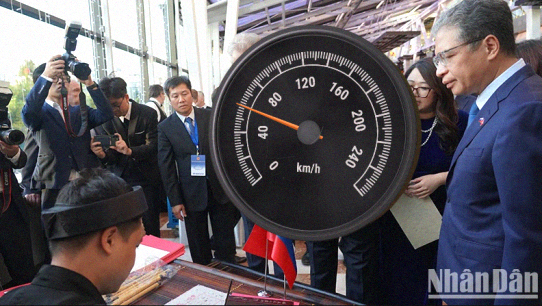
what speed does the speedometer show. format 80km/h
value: 60km/h
